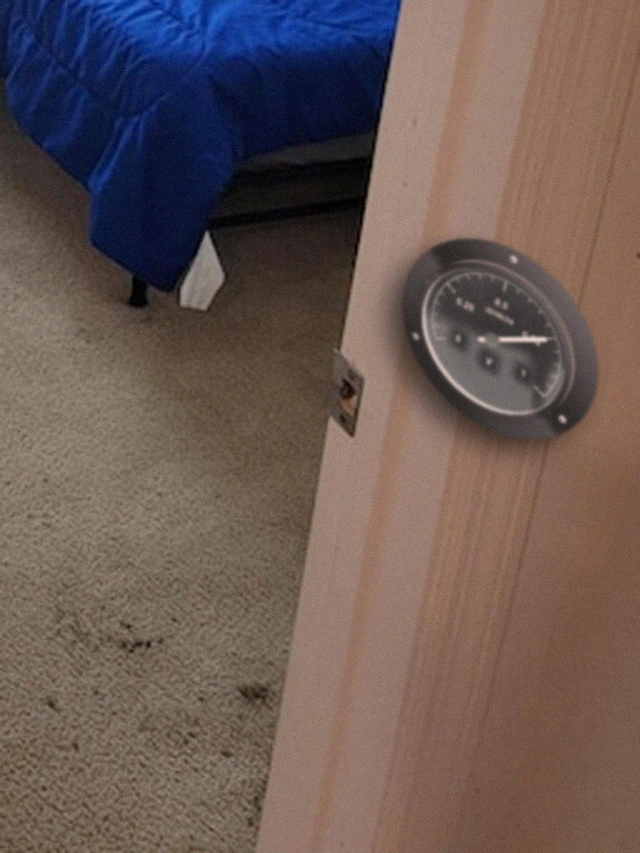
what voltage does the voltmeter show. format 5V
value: 0.75V
